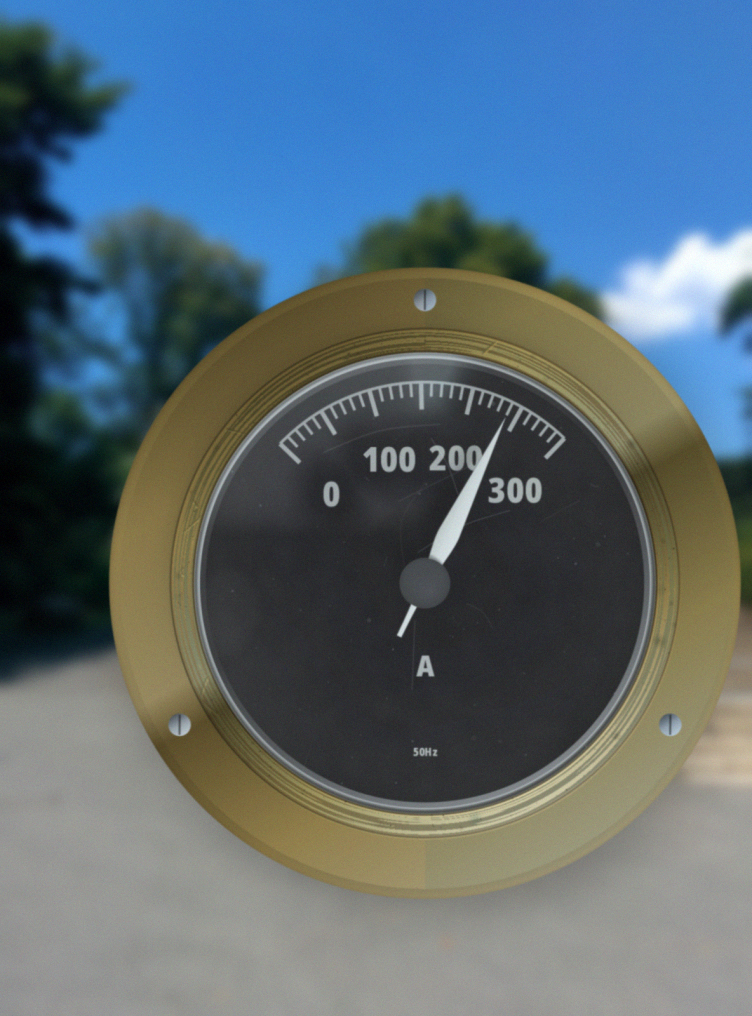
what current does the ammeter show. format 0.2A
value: 240A
